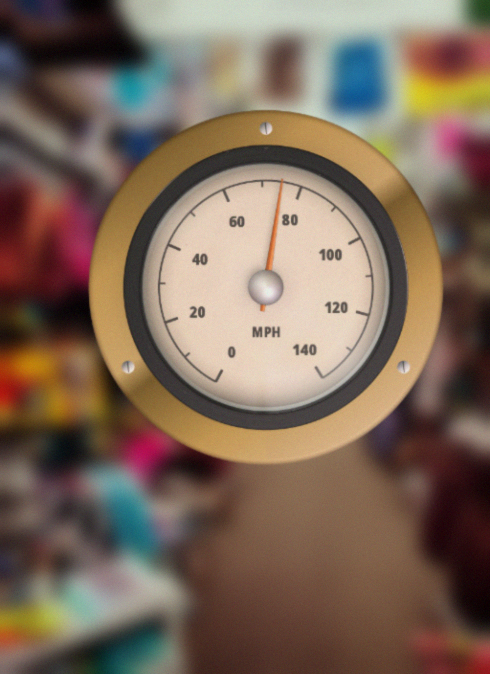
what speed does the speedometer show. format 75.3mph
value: 75mph
